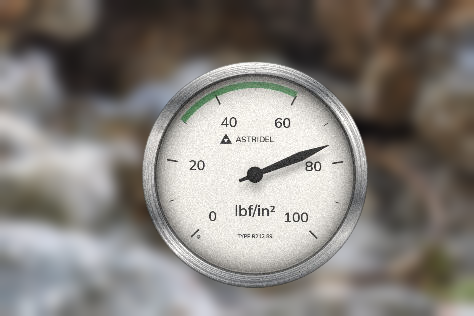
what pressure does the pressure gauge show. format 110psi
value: 75psi
